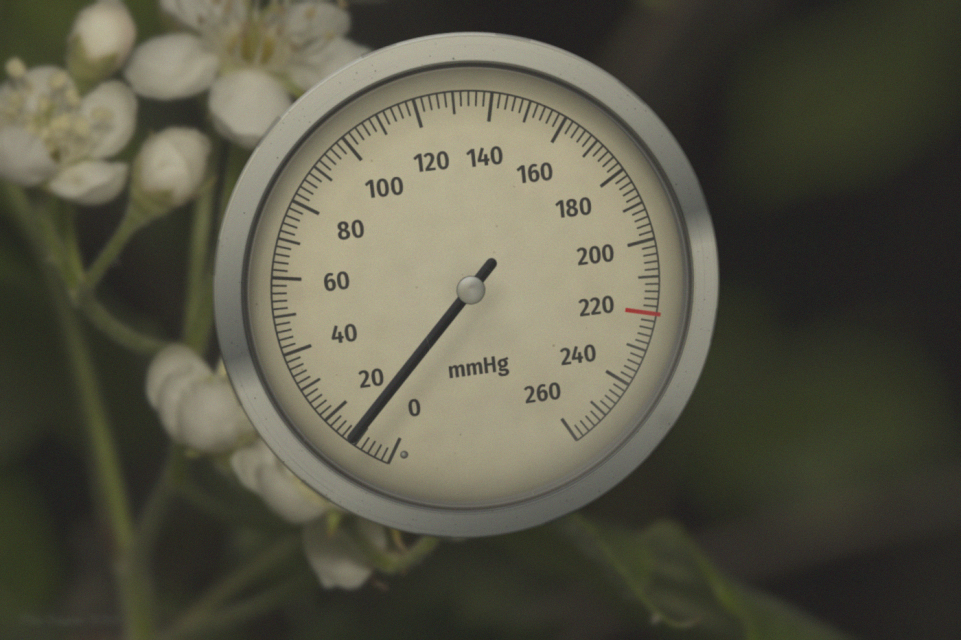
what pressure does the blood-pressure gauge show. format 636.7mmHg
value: 12mmHg
